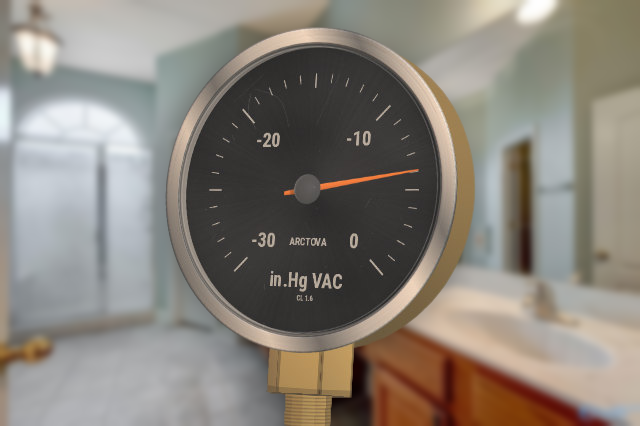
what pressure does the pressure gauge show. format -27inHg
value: -6inHg
